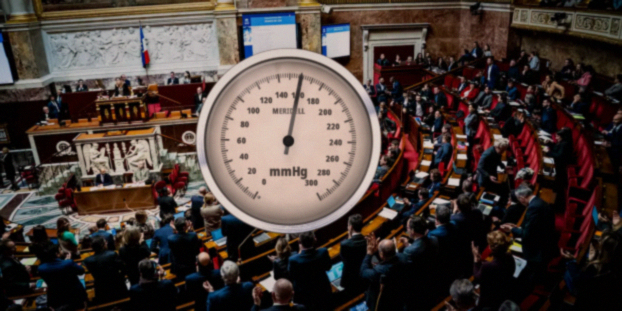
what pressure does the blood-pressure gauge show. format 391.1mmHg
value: 160mmHg
